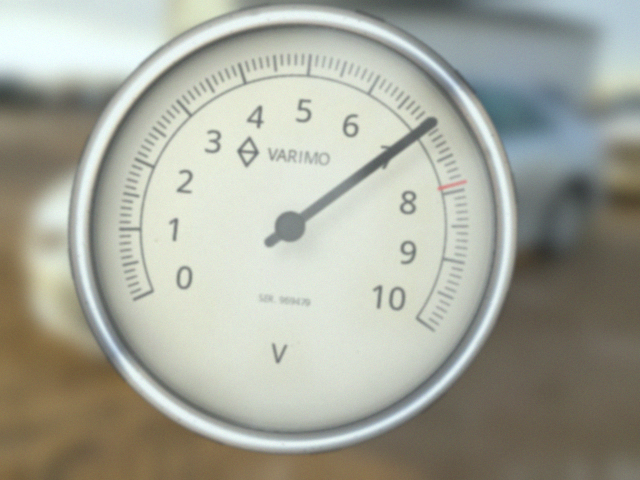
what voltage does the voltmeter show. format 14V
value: 7V
